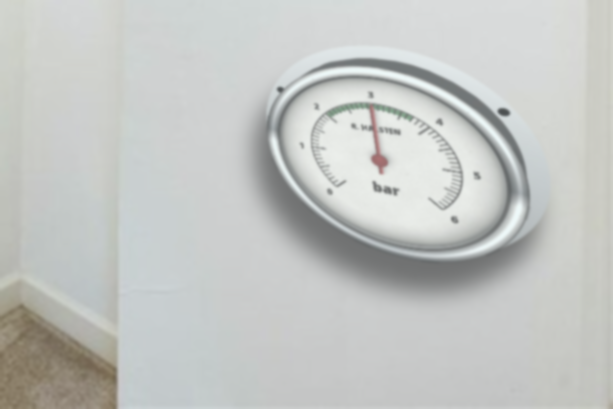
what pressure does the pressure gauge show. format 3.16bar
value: 3bar
